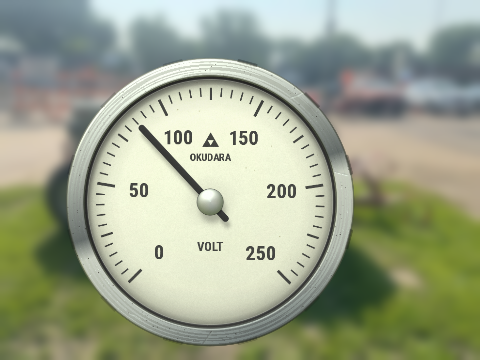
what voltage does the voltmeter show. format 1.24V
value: 85V
